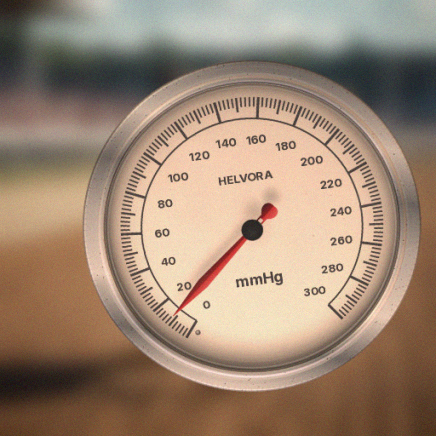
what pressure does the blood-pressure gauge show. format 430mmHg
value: 12mmHg
